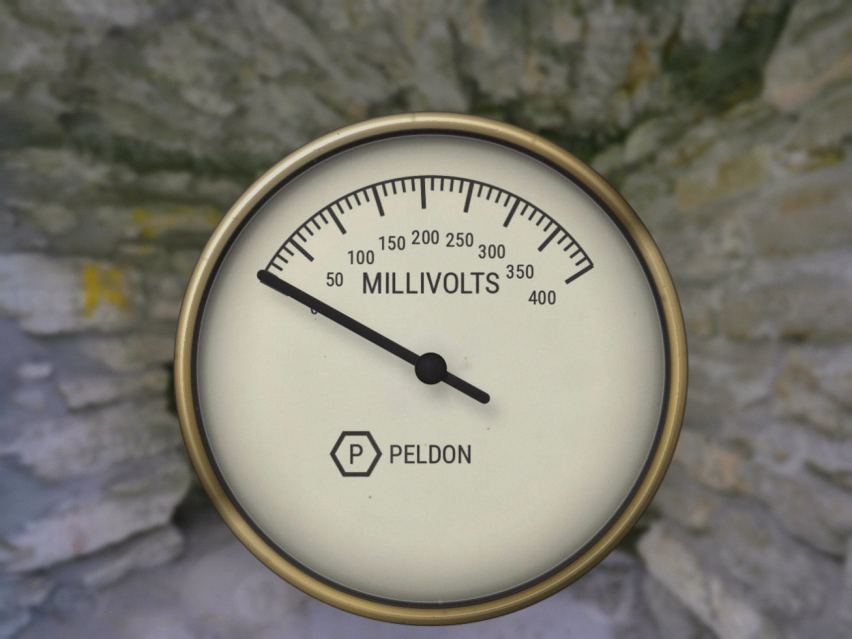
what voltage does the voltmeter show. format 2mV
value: 5mV
